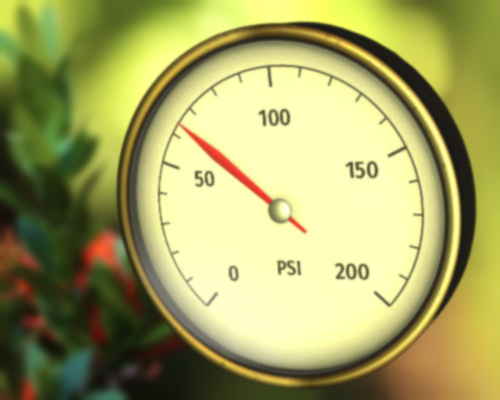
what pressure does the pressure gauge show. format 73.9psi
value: 65psi
